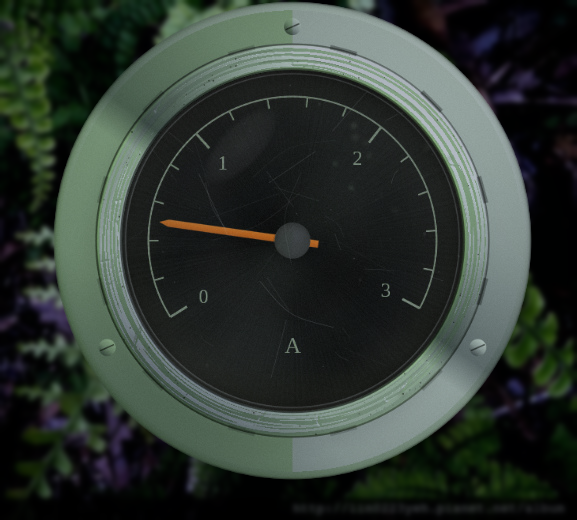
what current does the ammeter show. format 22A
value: 0.5A
